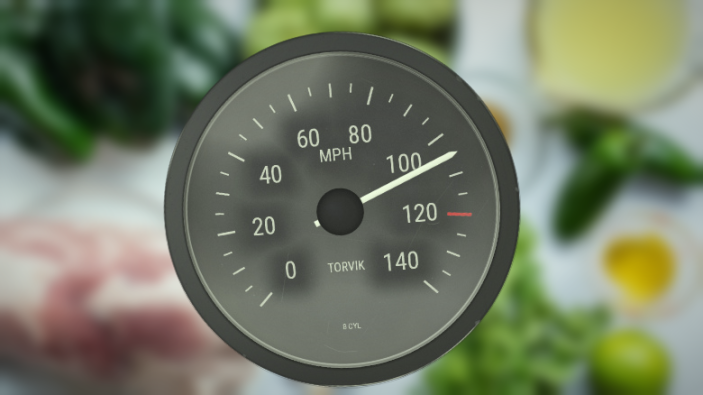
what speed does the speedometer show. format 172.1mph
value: 105mph
